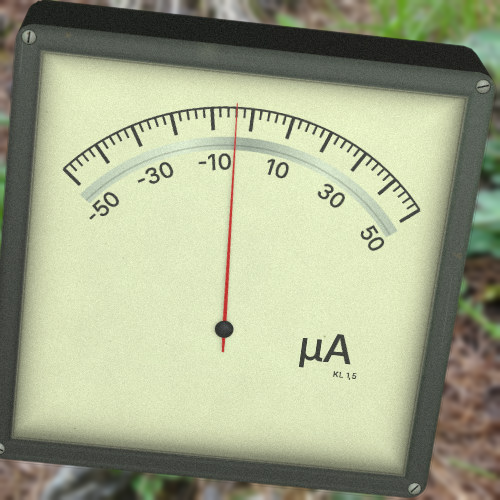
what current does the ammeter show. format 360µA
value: -4µA
